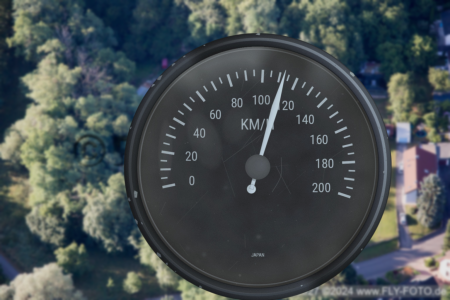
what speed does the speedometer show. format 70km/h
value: 112.5km/h
